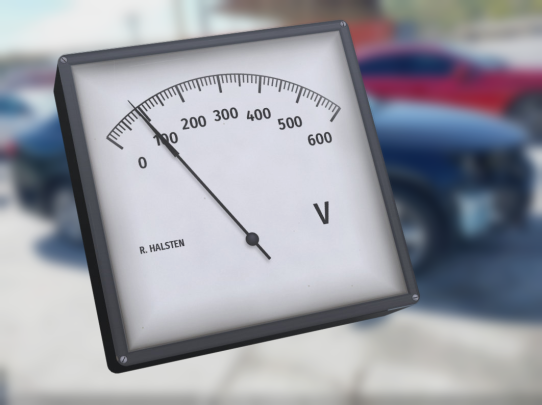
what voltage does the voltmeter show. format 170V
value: 90V
